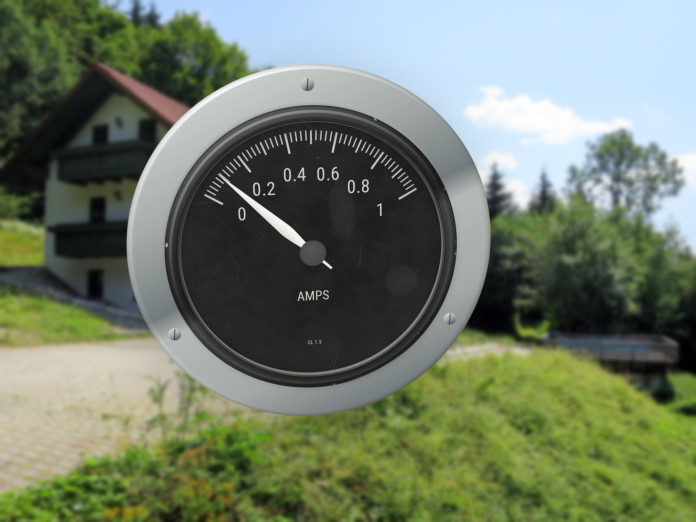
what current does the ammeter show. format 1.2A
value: 0.1A
